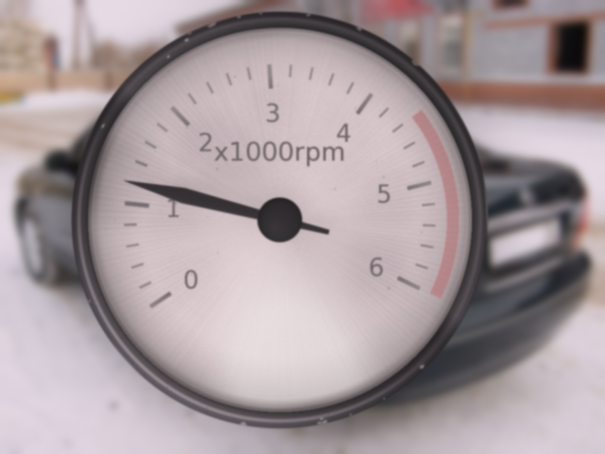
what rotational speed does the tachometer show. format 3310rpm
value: 1200rpm
